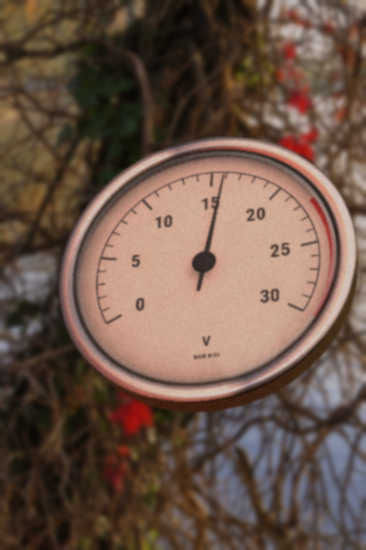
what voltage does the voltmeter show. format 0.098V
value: 16V
